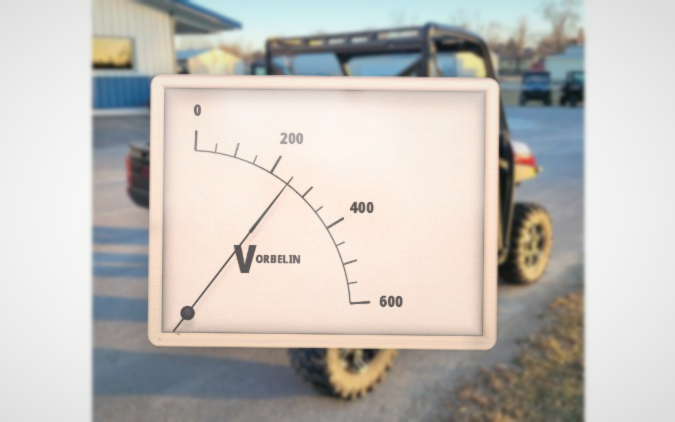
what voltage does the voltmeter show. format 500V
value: 250V
